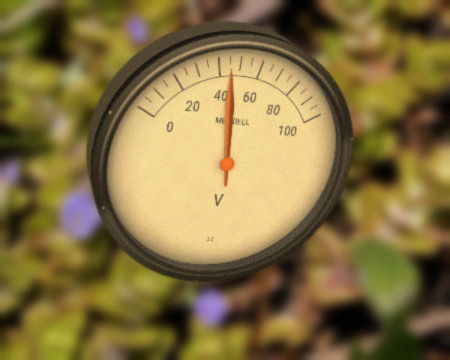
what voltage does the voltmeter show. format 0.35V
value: 45V
